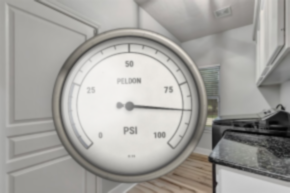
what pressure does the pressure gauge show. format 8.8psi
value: 85psi
